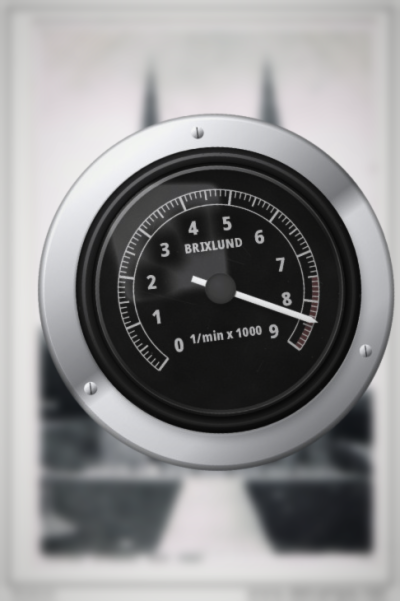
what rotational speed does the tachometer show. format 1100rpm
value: 8400rpm
